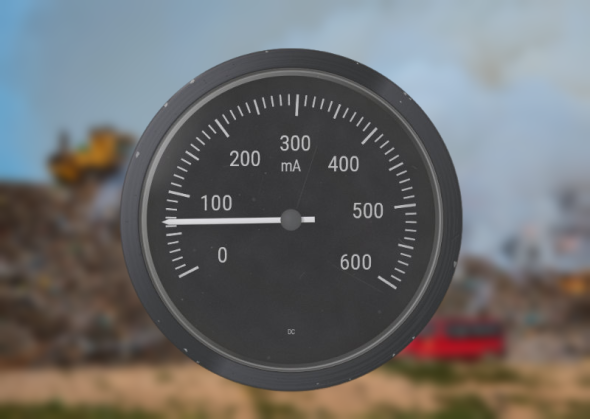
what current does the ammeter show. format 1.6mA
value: 65mA
